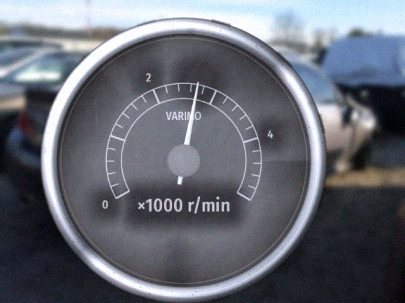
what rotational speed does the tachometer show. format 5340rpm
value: 2700rpm
